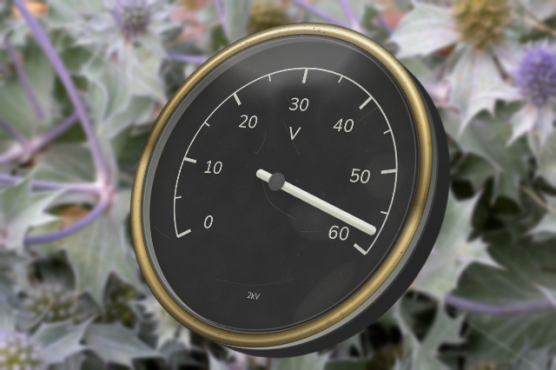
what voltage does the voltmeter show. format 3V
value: 57.5V
